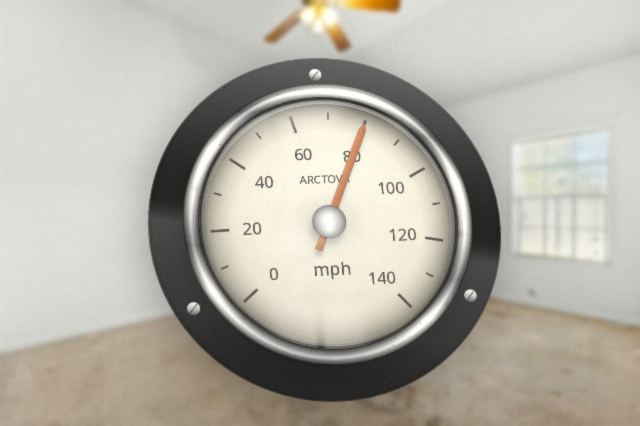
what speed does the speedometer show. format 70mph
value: 80mph
